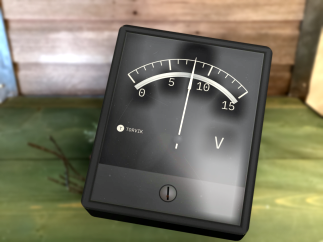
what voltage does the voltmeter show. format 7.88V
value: 8V
